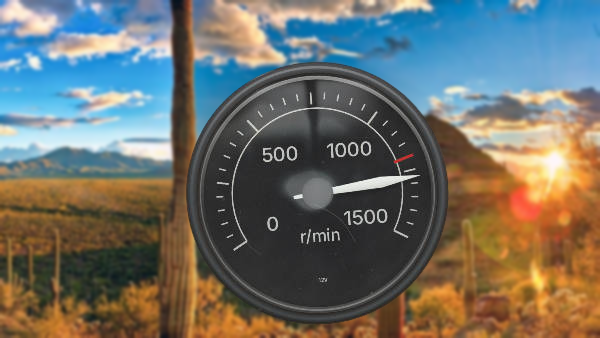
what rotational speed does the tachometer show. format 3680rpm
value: 1275rpm
